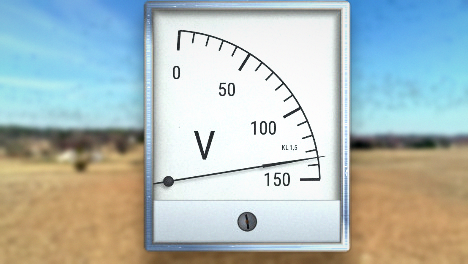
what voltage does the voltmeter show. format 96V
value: 135V
